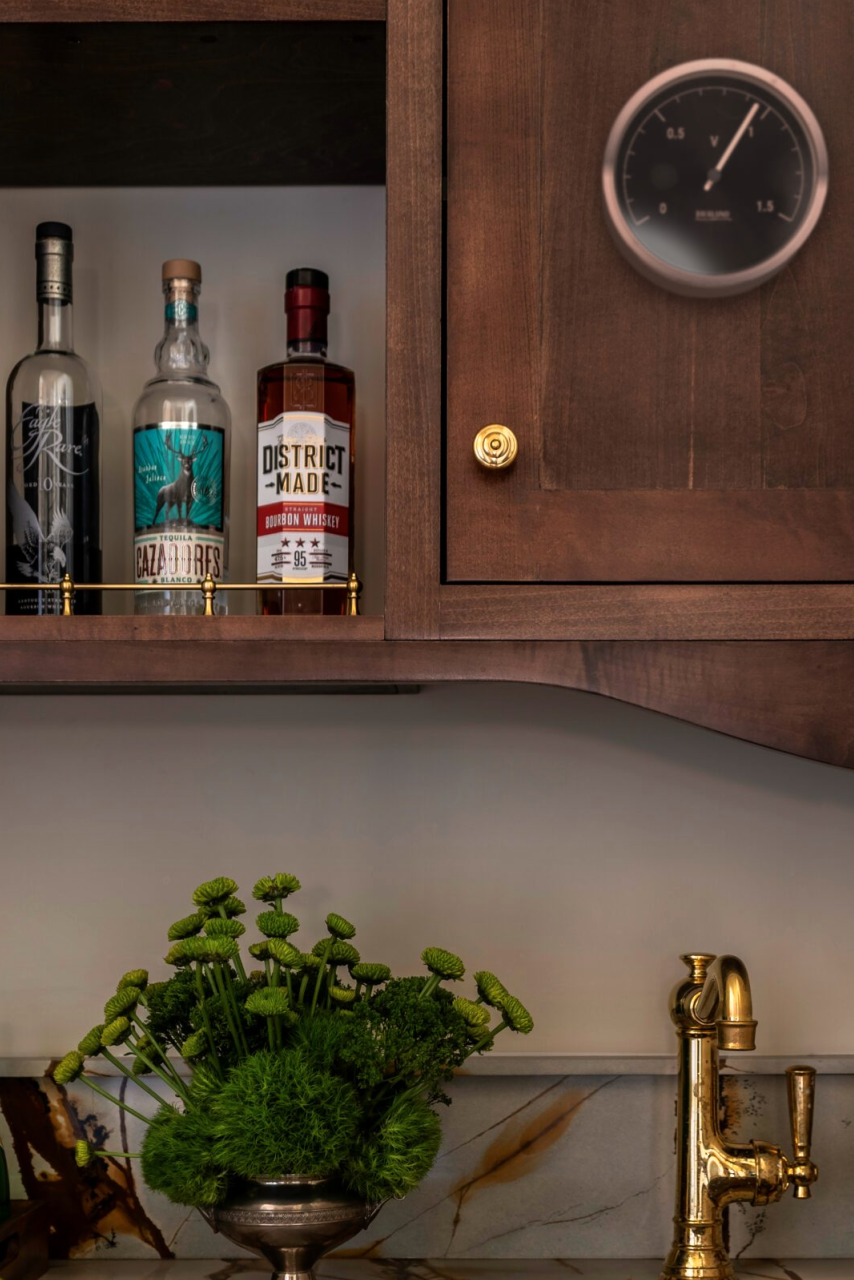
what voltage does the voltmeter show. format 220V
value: 0.95V
